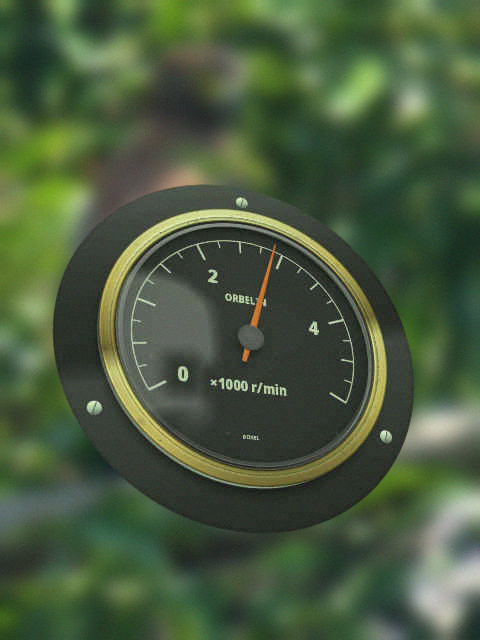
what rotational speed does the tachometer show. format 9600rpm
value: 2875rpm
